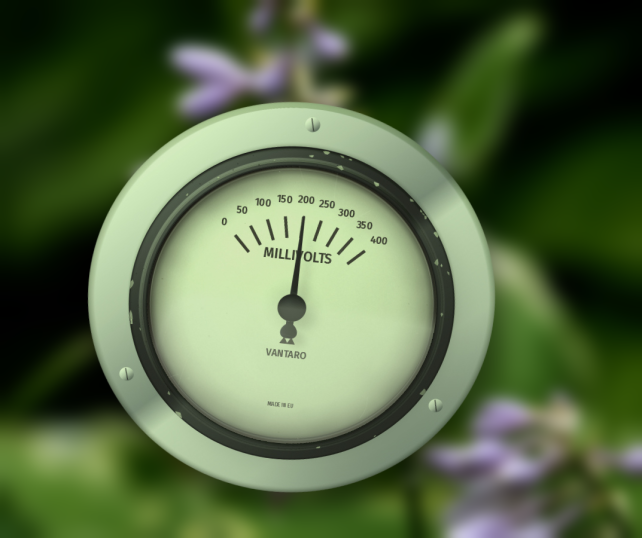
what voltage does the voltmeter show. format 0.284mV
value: 200mV
